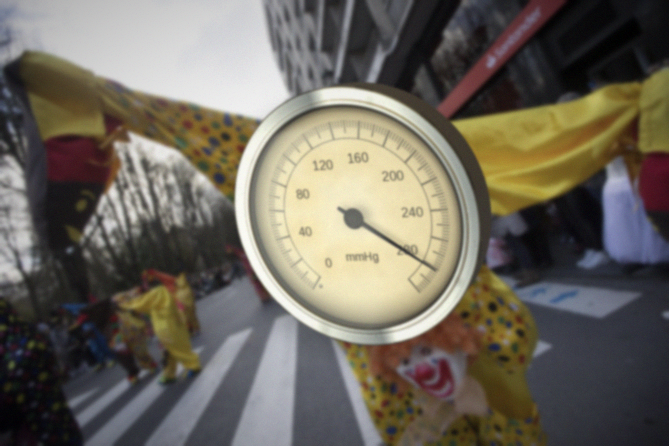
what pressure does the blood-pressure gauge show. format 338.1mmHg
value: 280mmHg
